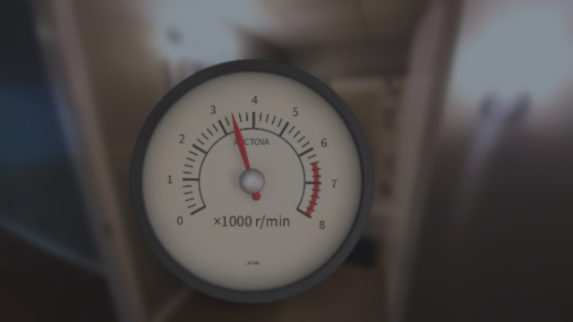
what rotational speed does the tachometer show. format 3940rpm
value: 3400rpm
